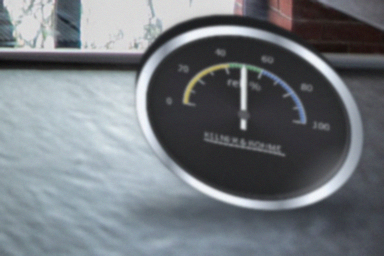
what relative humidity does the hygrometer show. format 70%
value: 50%
